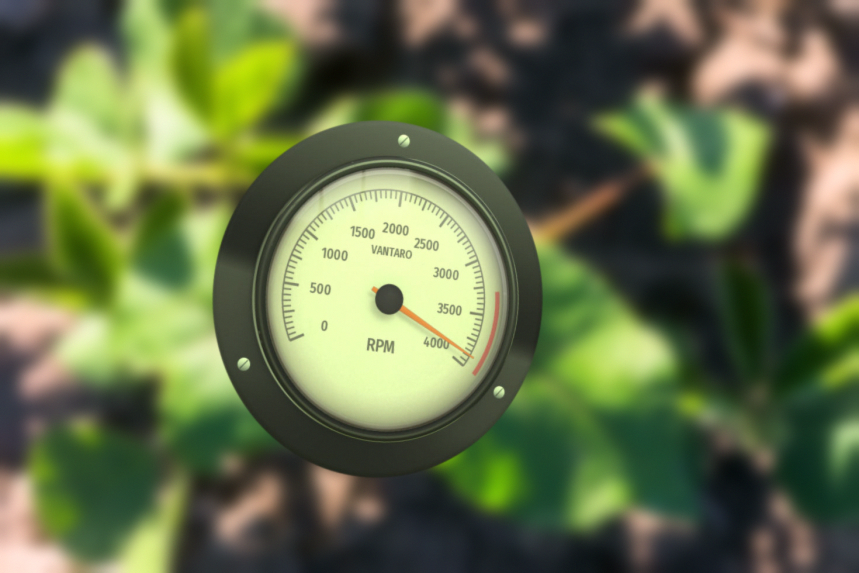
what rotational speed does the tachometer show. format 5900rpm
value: 3900rpm
